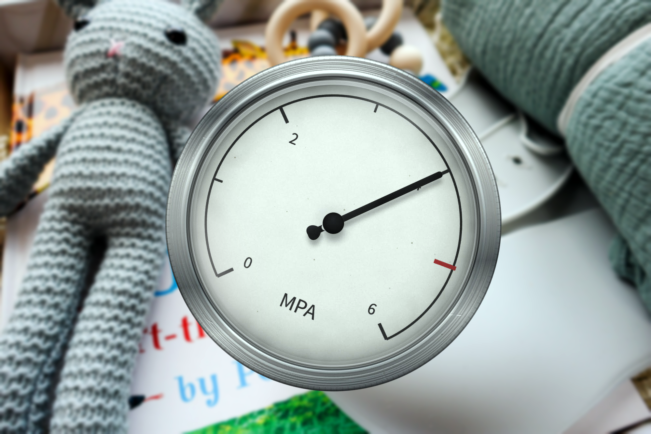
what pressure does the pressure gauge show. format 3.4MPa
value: 4MPa
